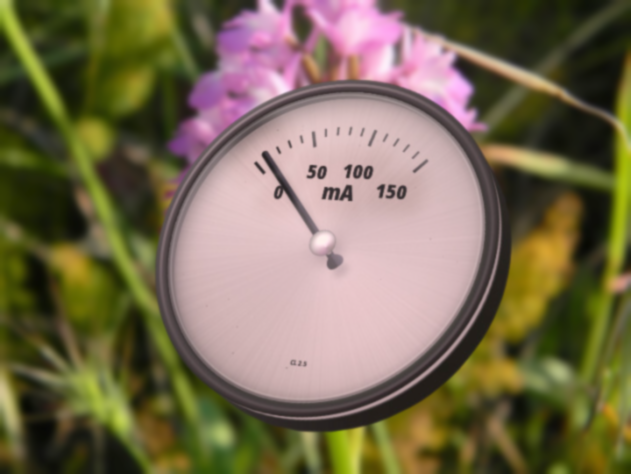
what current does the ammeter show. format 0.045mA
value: 10mA
